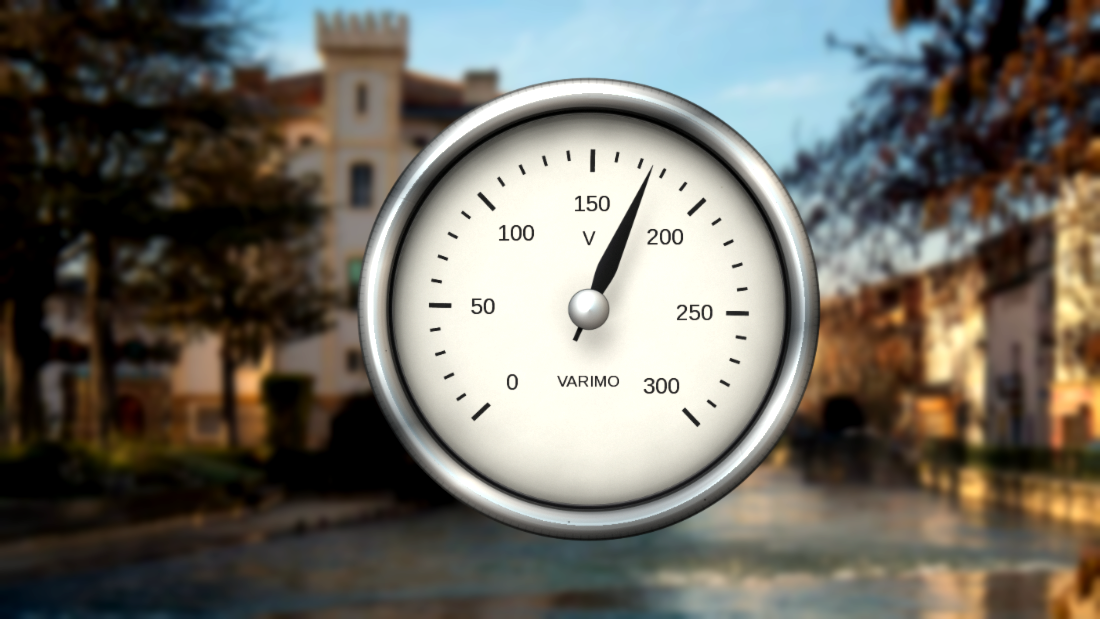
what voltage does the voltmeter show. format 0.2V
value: 175V
